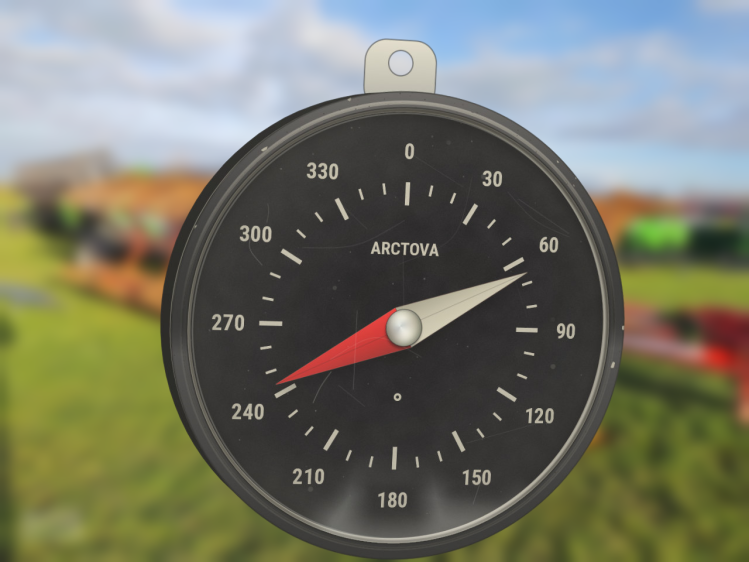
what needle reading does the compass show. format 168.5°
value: 245°
